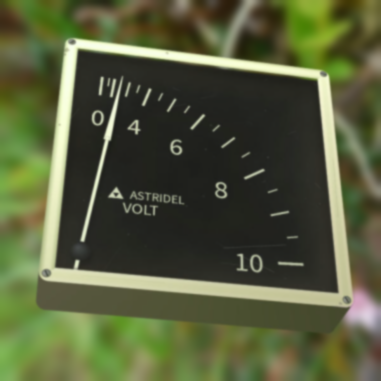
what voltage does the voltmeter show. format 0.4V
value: 2.5V
